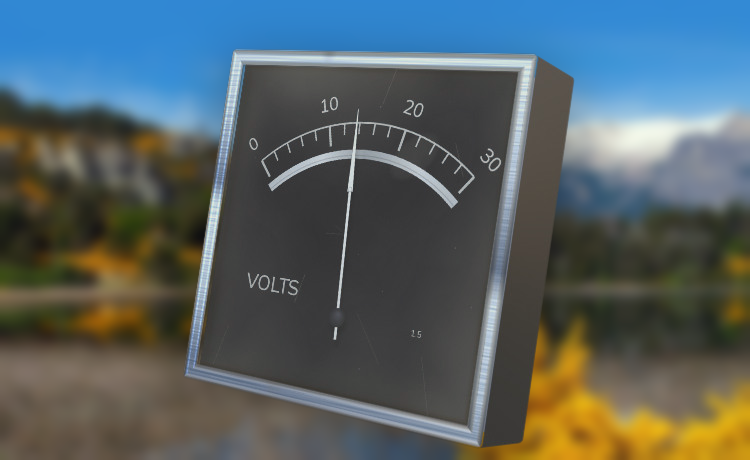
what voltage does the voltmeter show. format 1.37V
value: 14V
